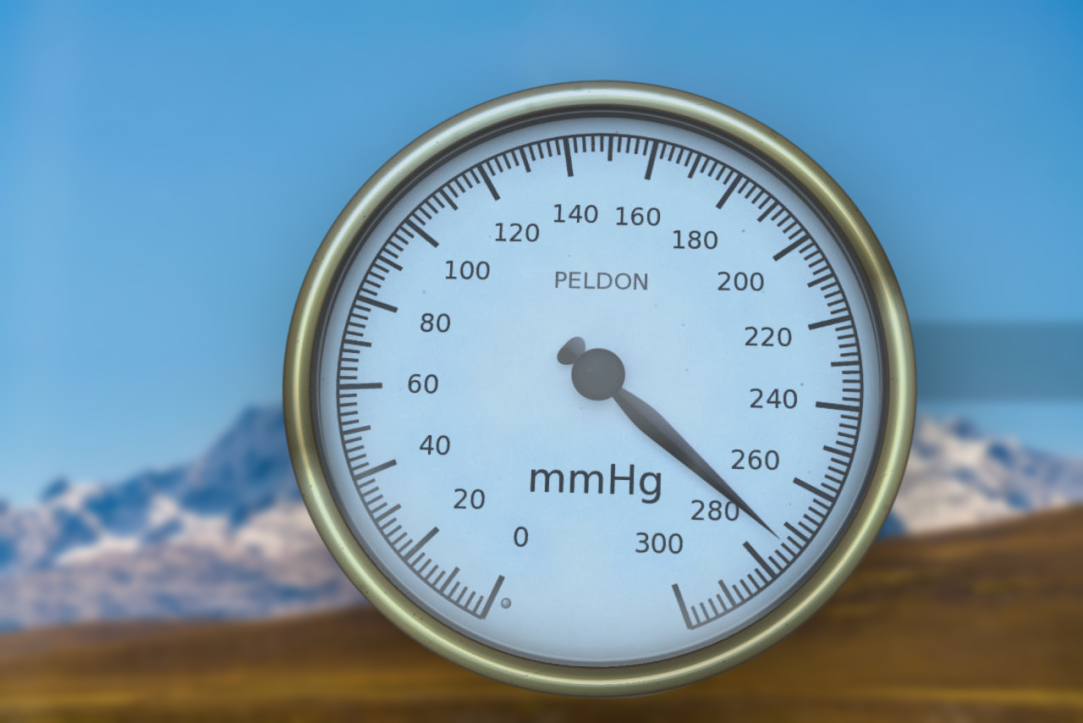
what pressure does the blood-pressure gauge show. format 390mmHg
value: 274mmHg
